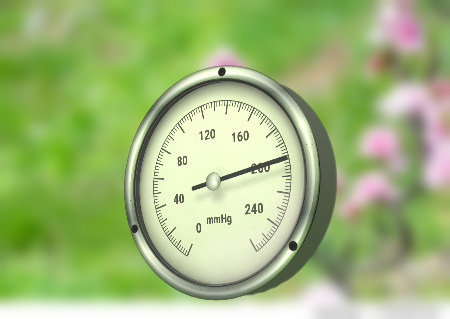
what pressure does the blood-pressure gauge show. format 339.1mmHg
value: 200mmHg
